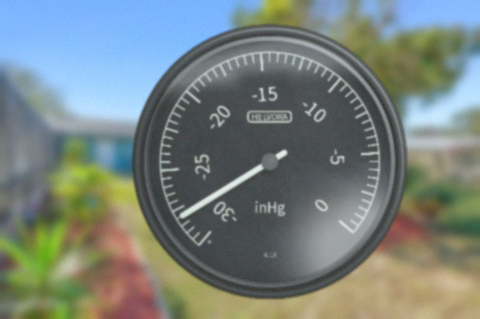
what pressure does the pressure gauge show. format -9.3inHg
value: -28inHg
